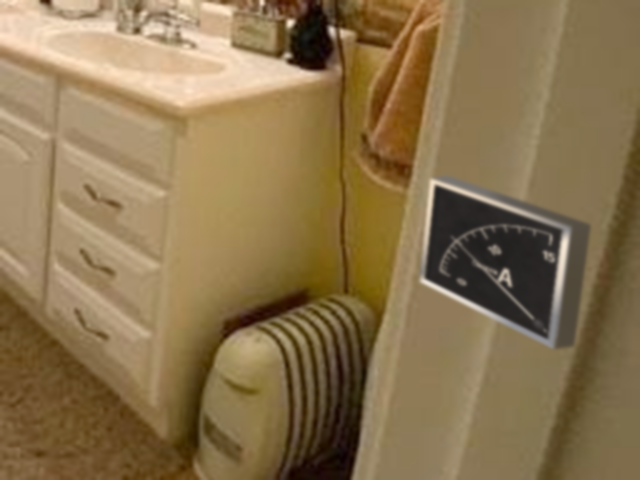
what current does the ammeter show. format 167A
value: 7A
